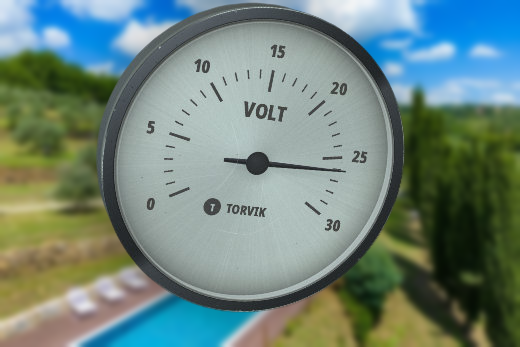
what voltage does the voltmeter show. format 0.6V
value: 26V
